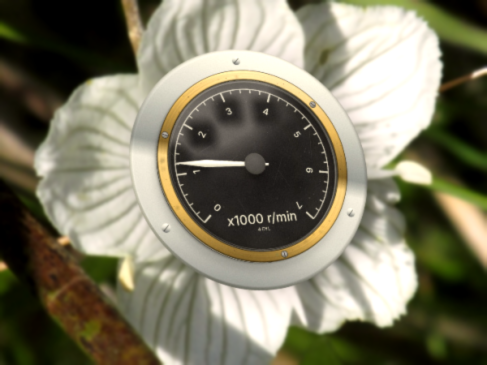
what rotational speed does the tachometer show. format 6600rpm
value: 1200rpm
